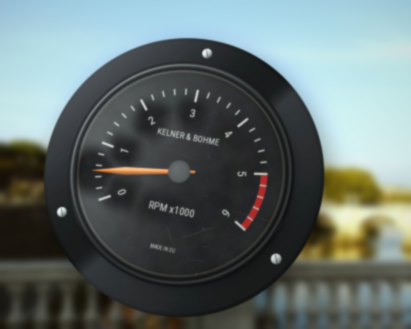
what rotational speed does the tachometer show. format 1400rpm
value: 500rpm
